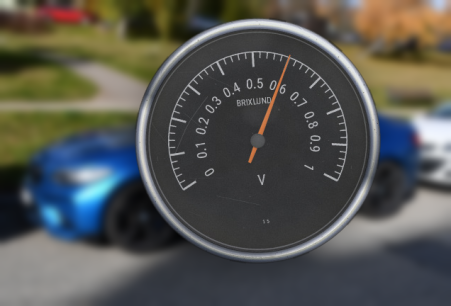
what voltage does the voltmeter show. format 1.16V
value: 0.6V
